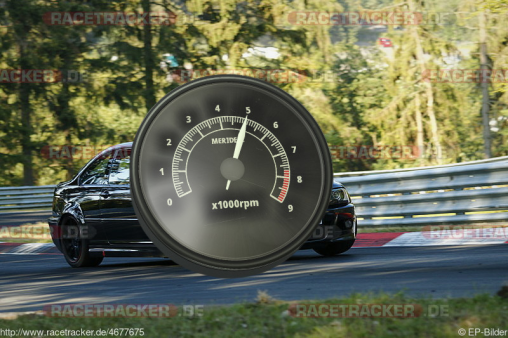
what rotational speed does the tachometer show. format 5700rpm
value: 5000rpm
